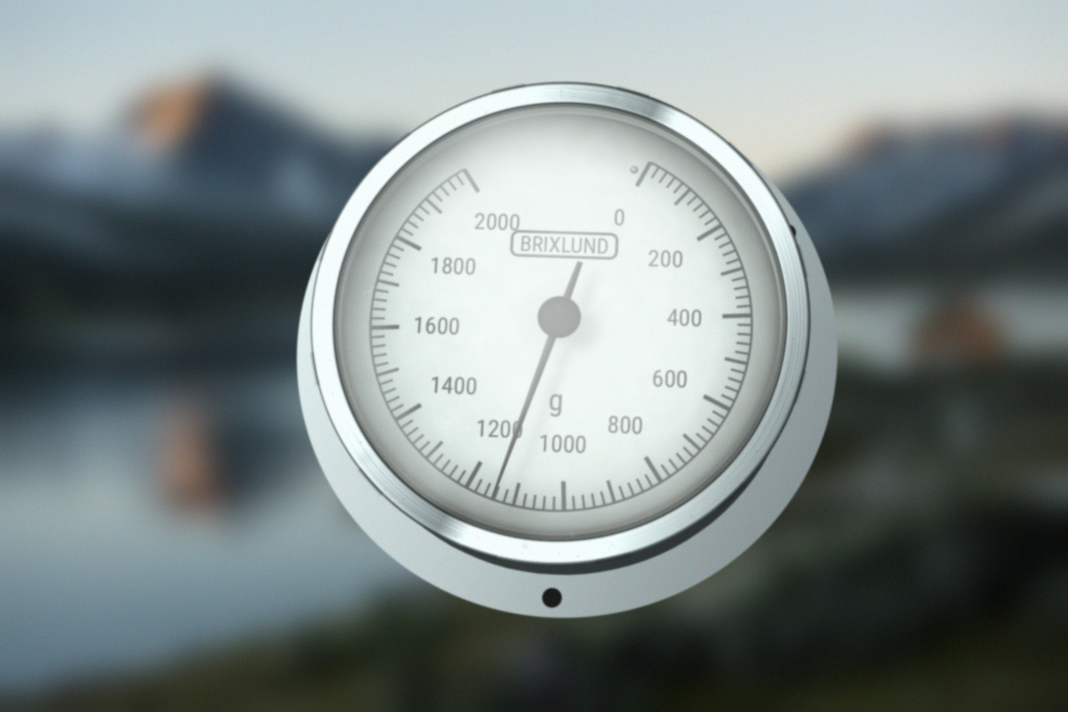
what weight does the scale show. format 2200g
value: 1140g
